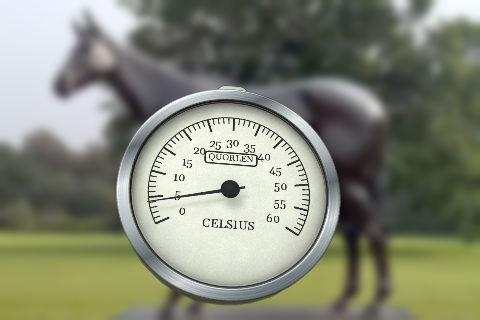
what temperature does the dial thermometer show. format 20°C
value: 4°C
